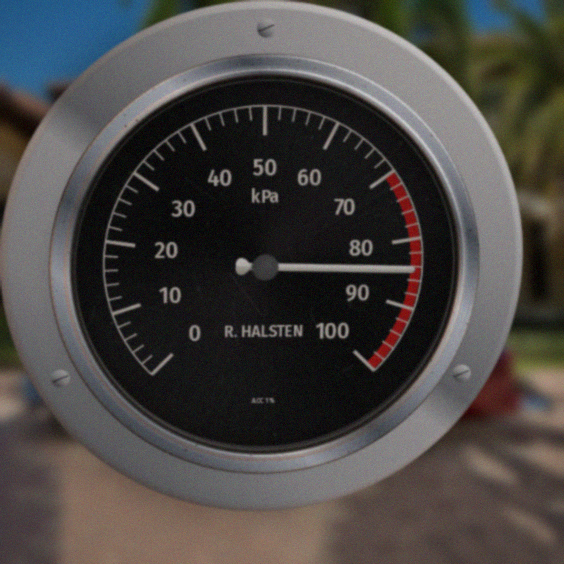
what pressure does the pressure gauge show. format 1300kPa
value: 84kPa
